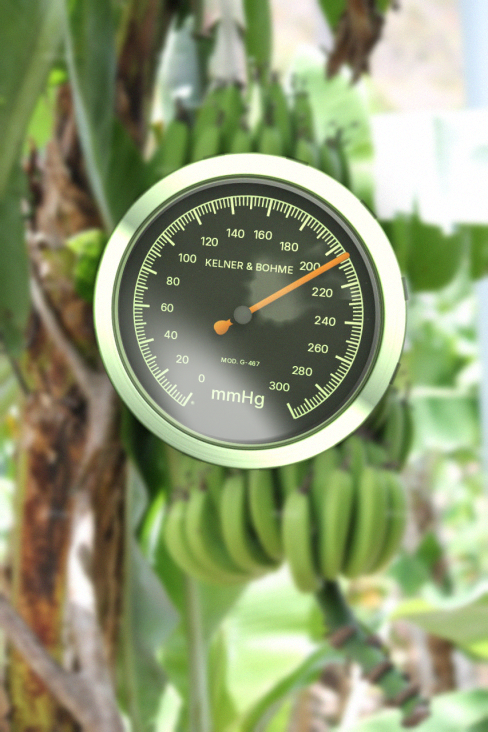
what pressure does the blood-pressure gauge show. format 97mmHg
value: 206mmHg
